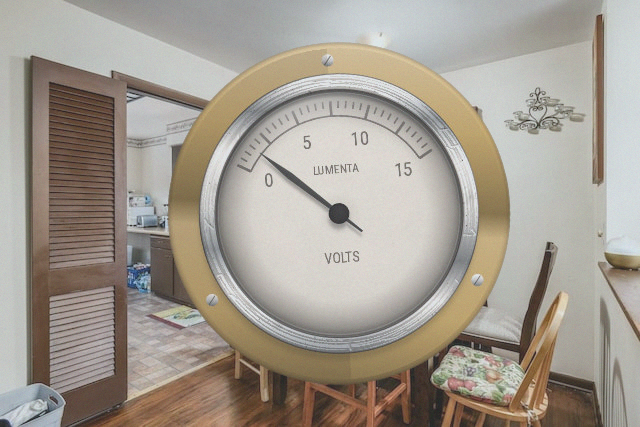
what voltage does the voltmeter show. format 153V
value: 1.5V
